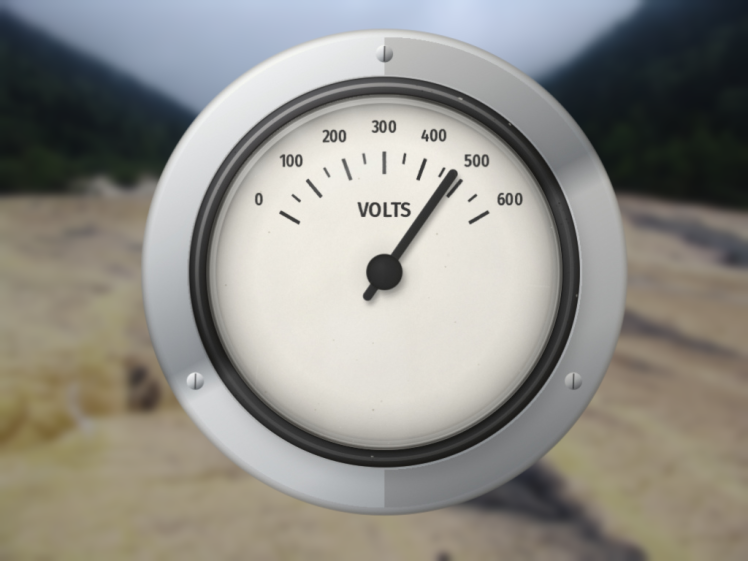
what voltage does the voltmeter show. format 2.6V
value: 475V
